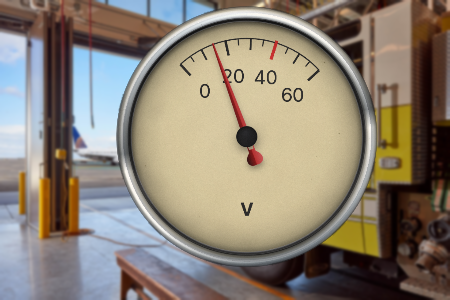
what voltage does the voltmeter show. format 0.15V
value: 15V
